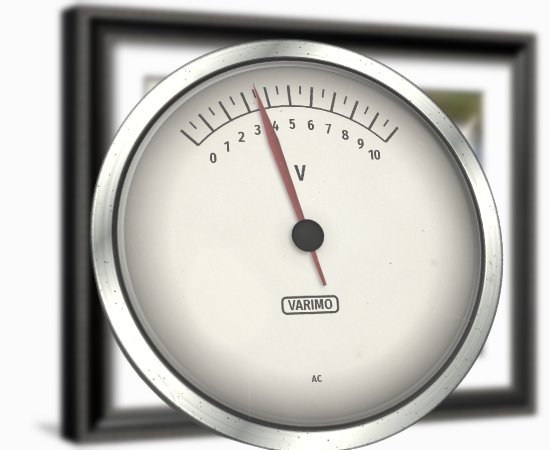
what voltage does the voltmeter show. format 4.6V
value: 3.5V
